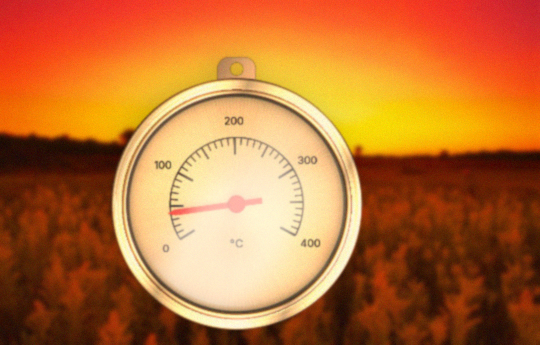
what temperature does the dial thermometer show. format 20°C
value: 40°C
